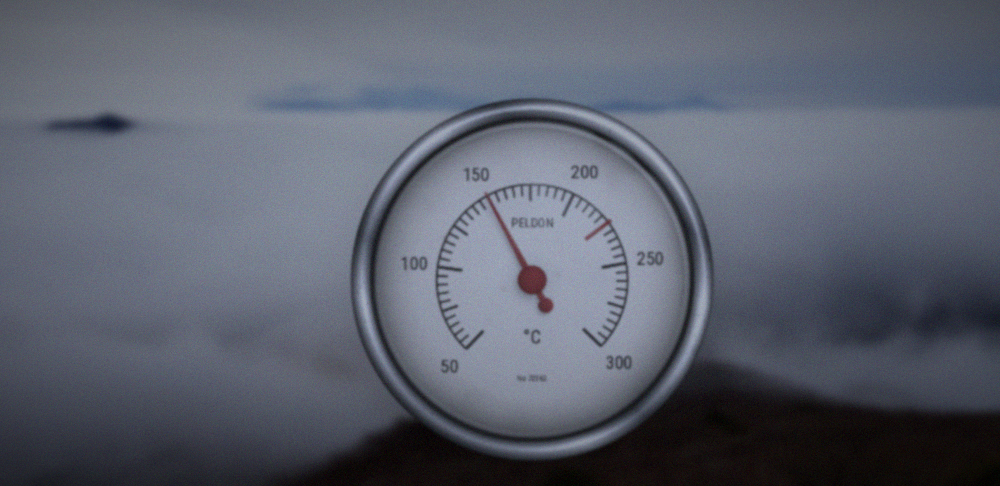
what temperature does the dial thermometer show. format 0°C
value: 150°C
